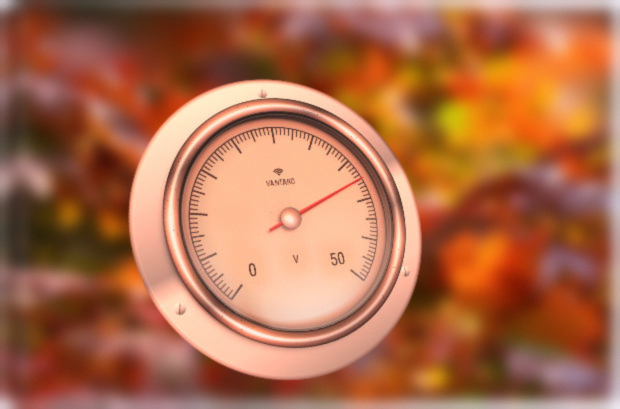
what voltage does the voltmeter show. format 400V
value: 37.5V
